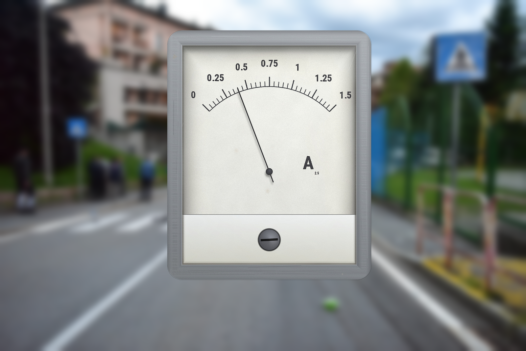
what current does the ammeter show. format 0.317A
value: 0.4A
